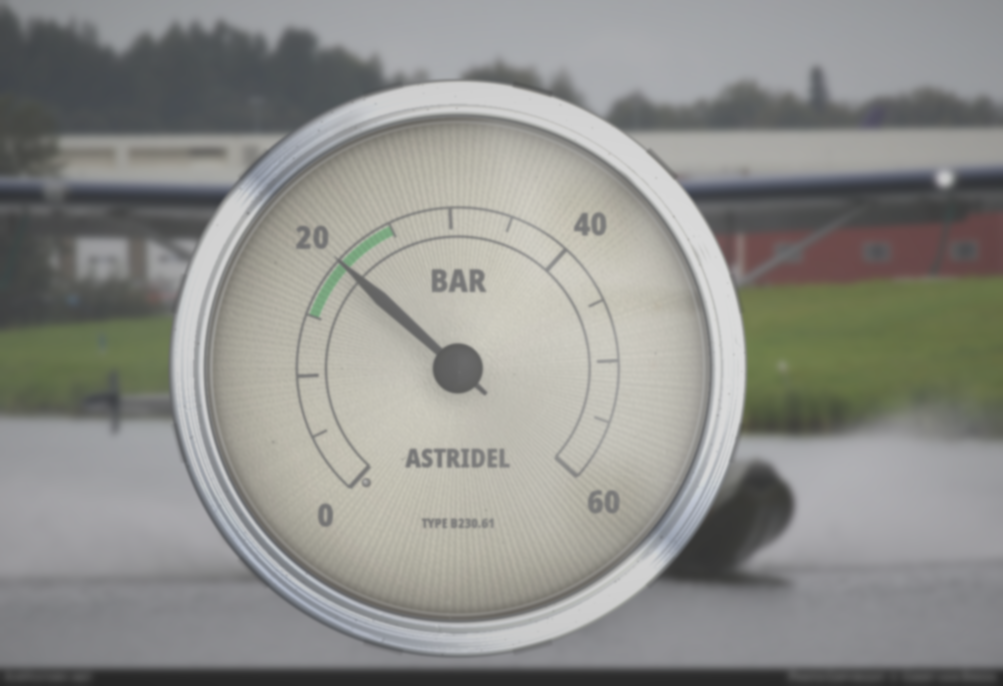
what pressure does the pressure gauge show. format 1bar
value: 20bar
